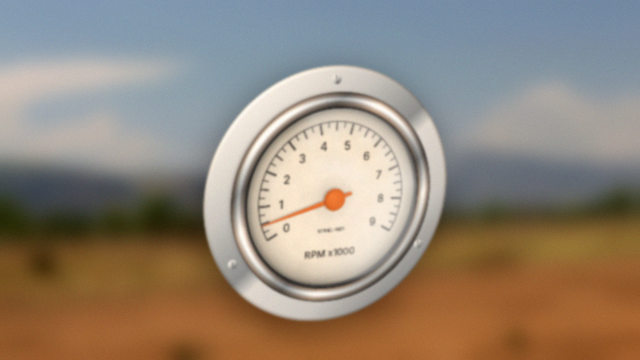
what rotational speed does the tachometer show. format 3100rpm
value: 500rpm
